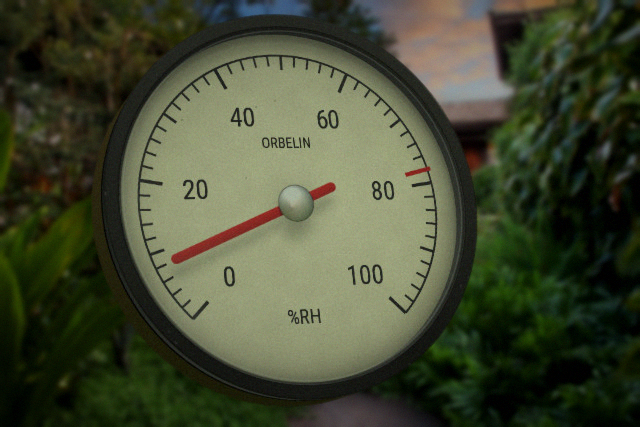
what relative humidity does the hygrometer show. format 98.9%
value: 8%
